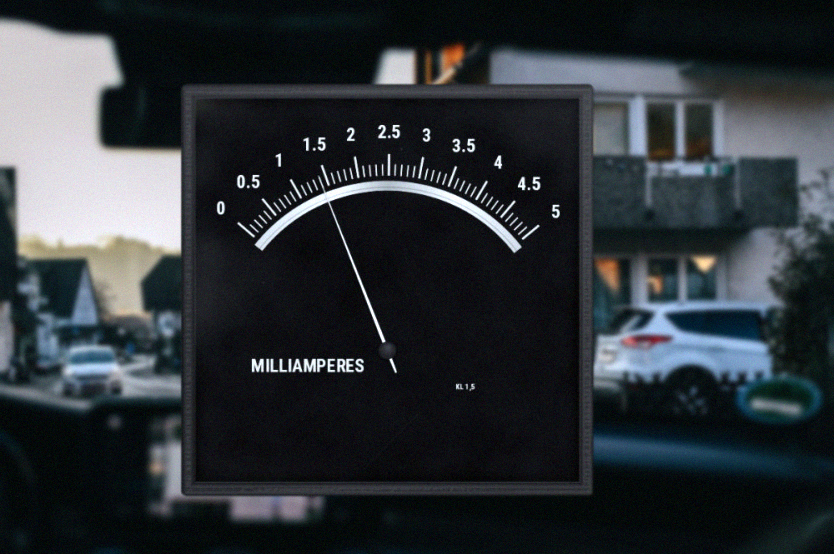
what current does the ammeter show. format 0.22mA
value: 1.4mA
